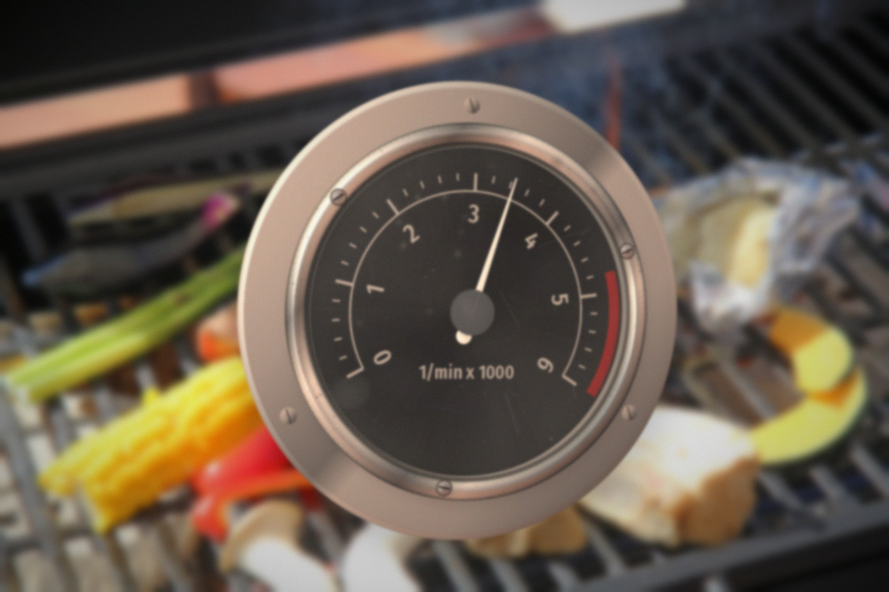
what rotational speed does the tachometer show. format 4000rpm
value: 3400rpm
